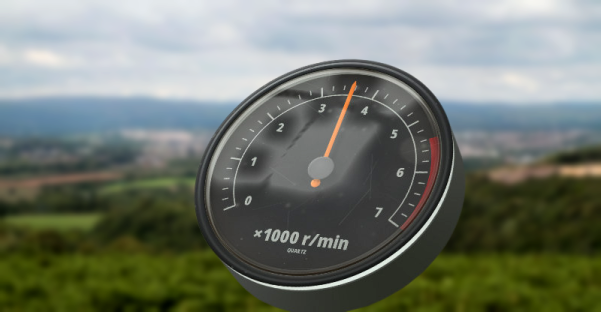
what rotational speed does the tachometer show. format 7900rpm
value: 3600rpm
